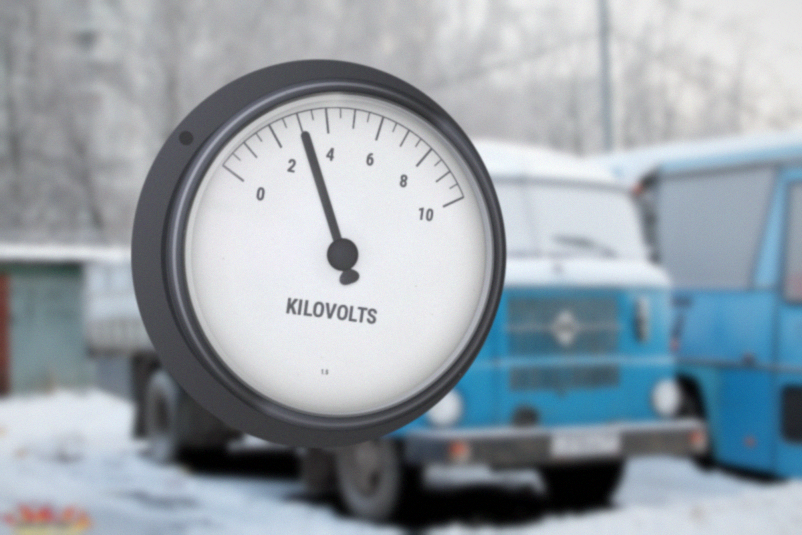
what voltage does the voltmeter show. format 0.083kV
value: 3kV
